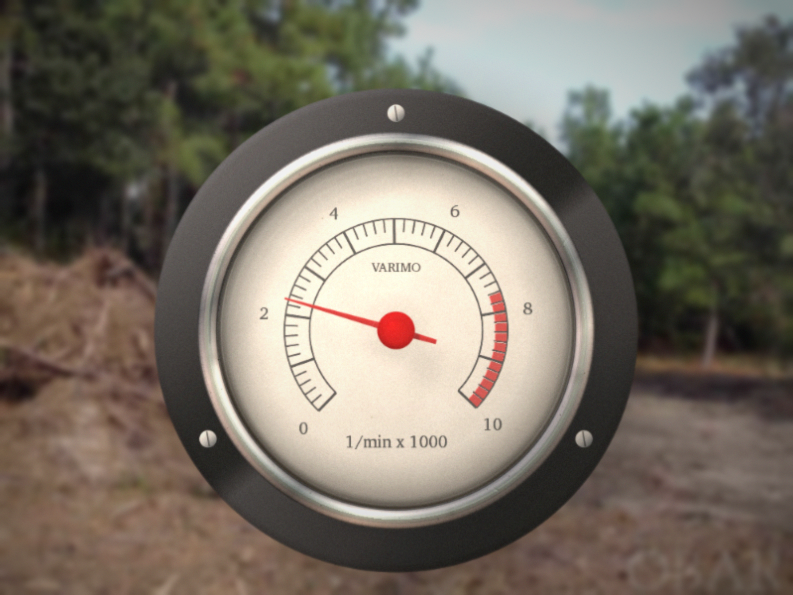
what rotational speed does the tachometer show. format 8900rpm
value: 2300rpm
